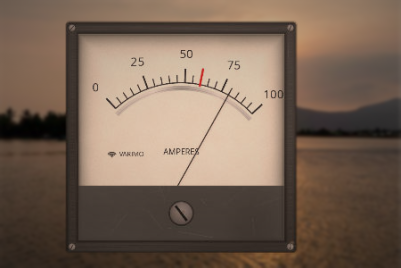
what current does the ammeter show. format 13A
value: 80A
